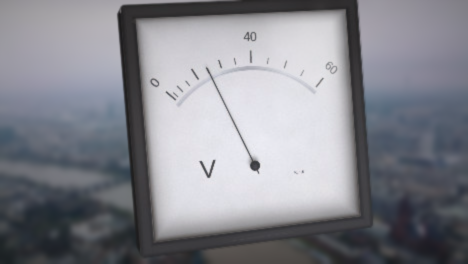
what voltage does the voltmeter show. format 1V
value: 25V
